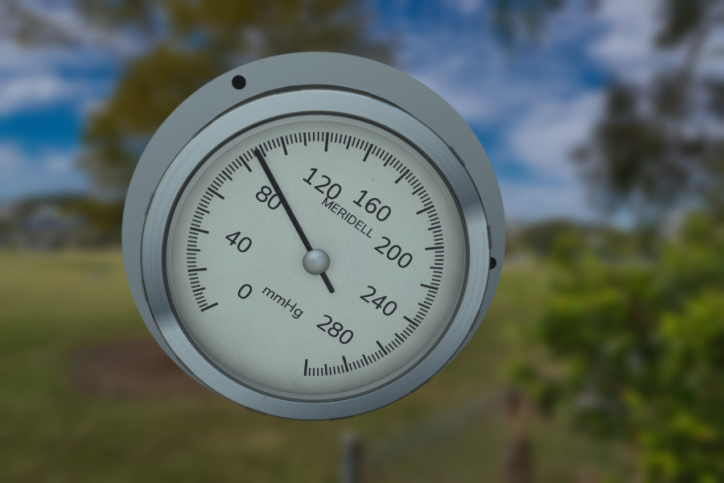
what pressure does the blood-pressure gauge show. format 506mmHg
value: 88mmHg
